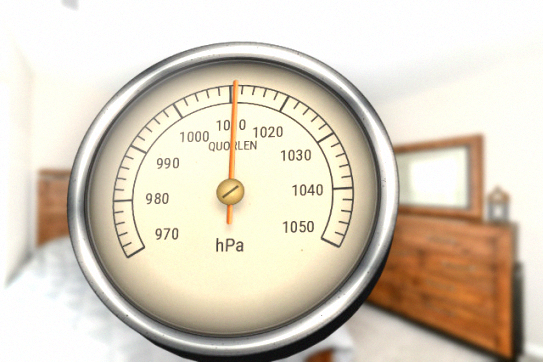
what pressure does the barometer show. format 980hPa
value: 1011hPa
